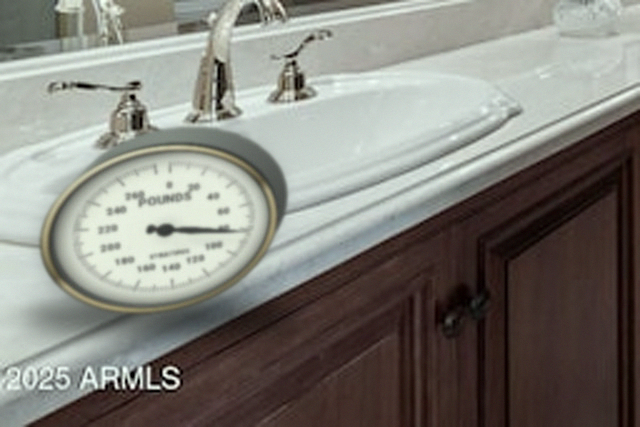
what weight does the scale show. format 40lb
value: 80lb
